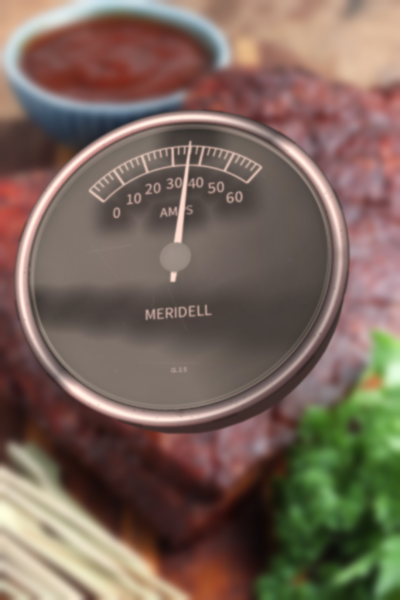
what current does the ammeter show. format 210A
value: 36A
